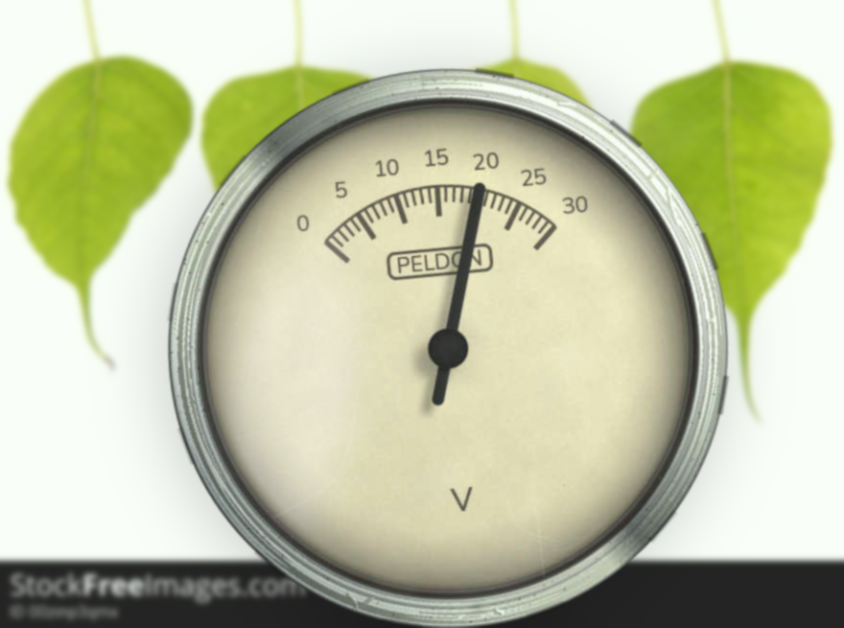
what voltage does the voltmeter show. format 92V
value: 20V
